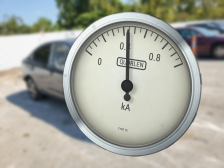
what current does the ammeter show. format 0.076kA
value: 0.45kA
